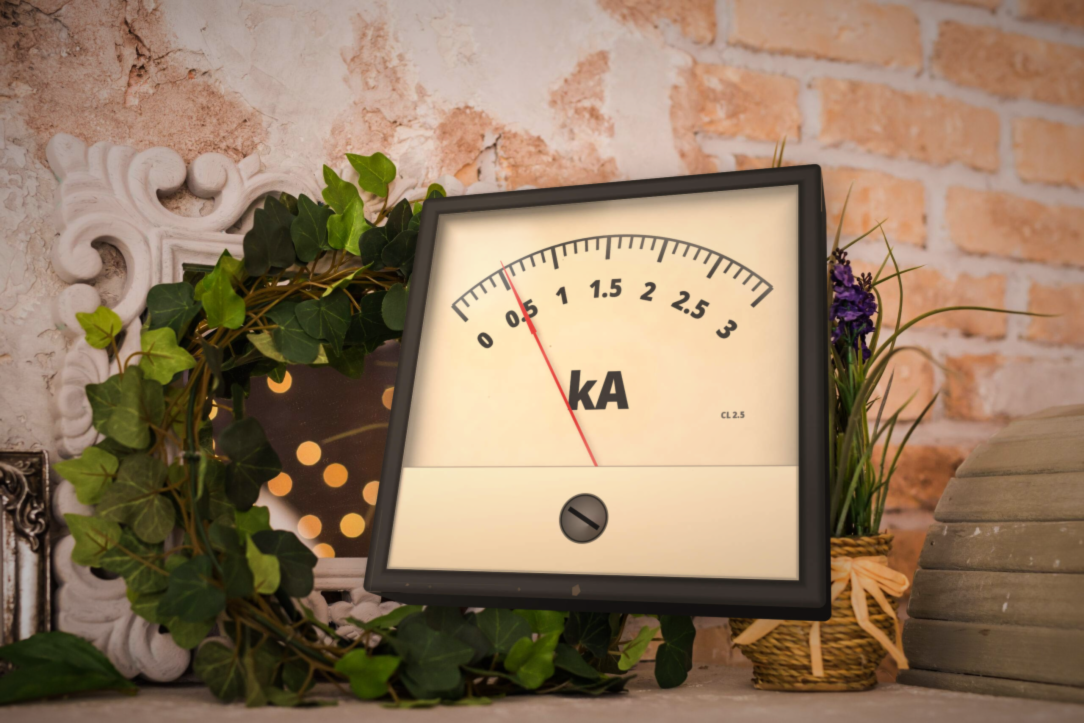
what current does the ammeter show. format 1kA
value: 0.55kA
